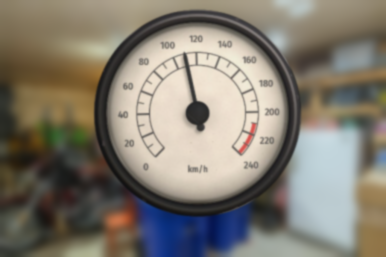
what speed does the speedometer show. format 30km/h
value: 110km/h
